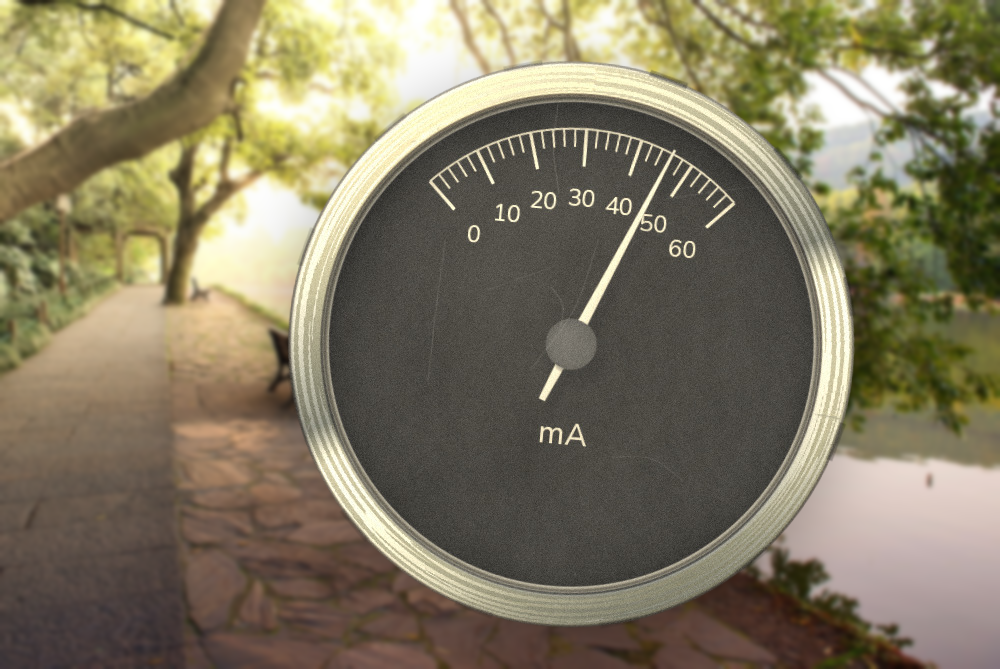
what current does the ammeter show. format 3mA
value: 46mA
